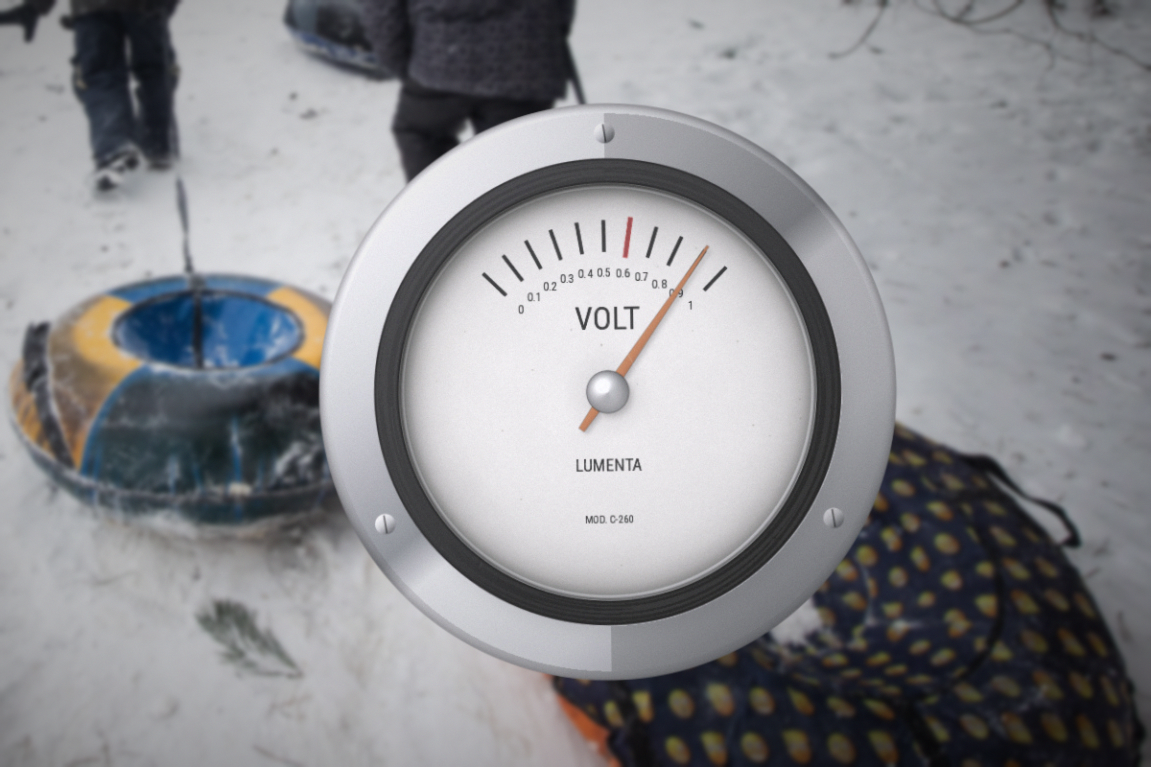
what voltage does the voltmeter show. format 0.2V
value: 0.9V
